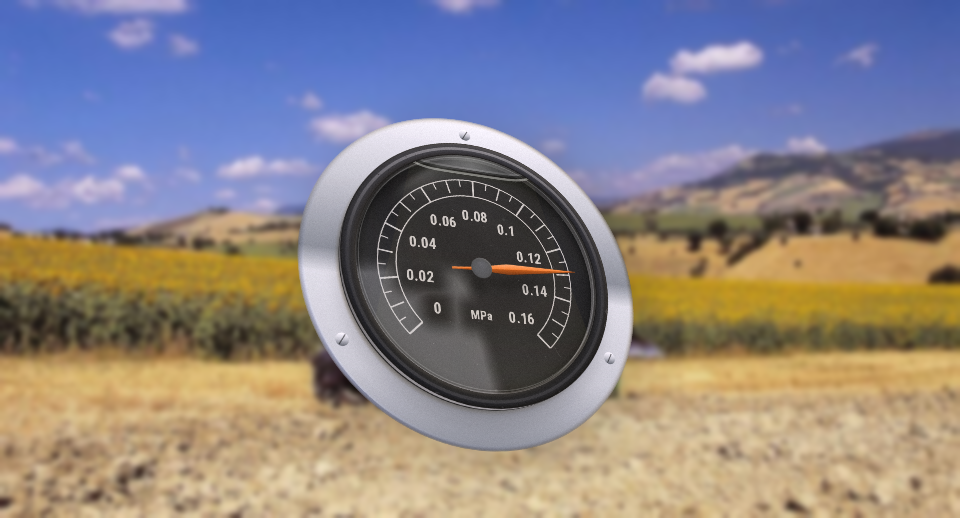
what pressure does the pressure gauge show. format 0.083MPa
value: 0.13MPa
